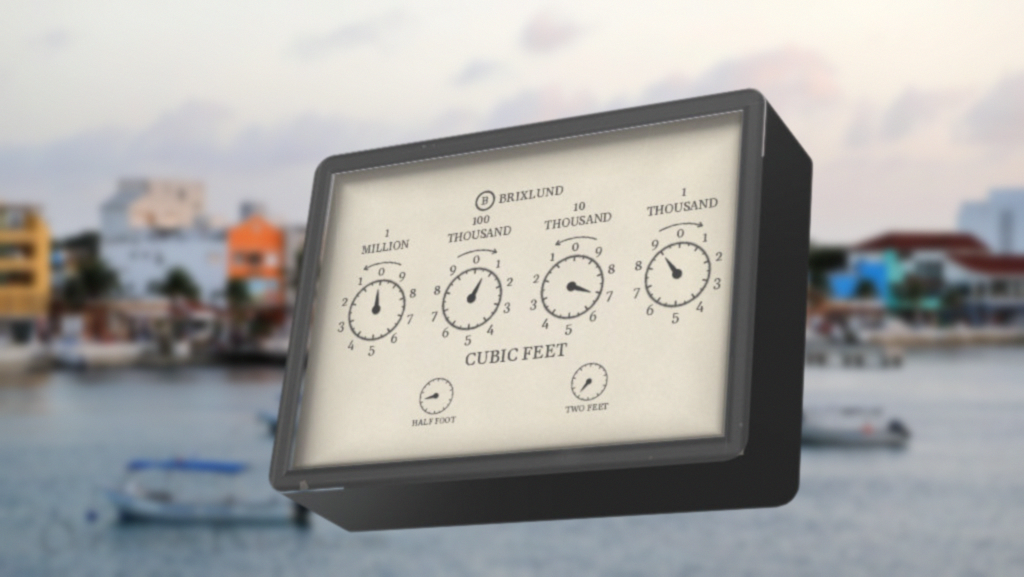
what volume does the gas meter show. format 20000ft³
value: 6900ft³
